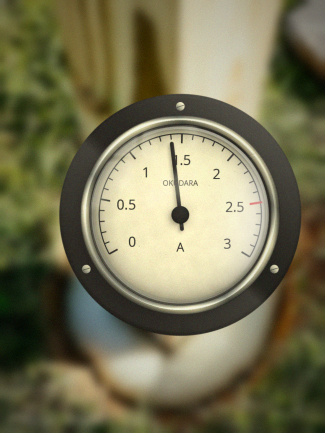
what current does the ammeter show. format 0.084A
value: 1.4A
